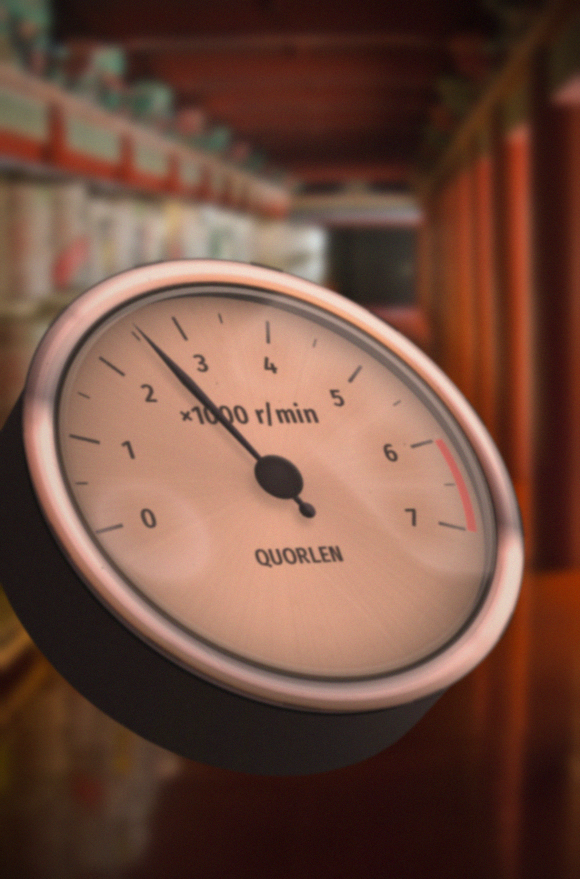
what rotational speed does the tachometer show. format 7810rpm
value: 2500rpm
